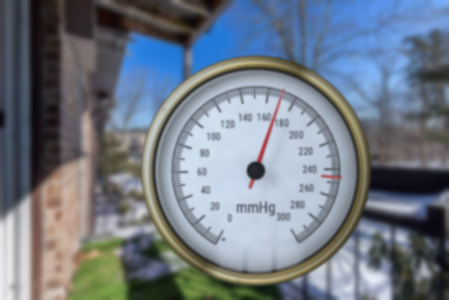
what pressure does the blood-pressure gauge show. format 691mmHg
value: 170mmHg
